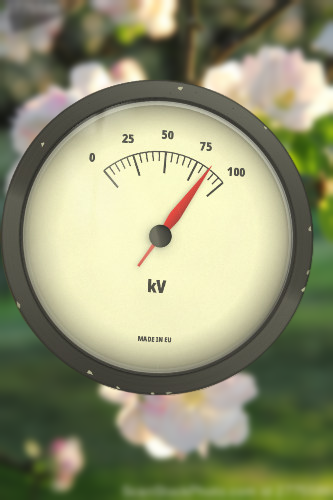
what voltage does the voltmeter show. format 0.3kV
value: 85kV
